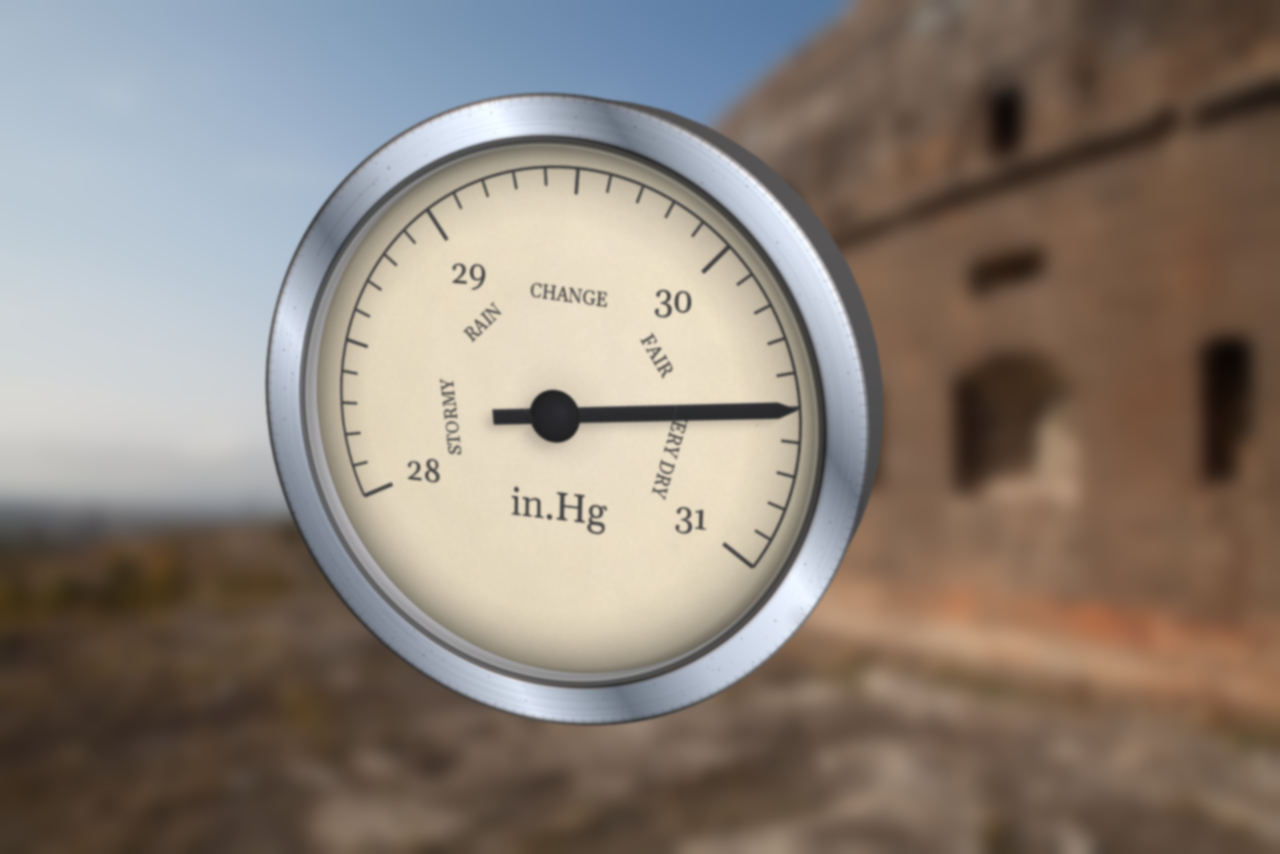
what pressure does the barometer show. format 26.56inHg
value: 30.5inHg
